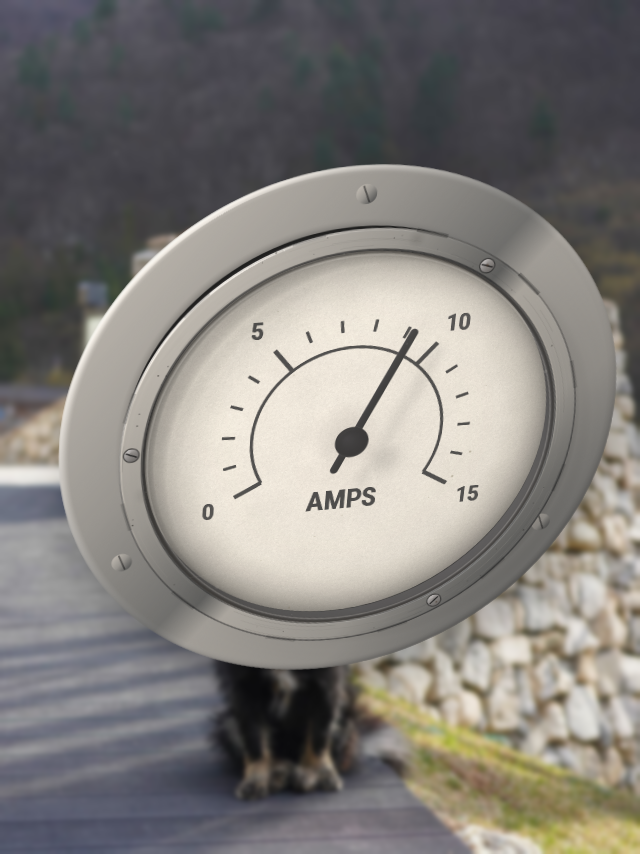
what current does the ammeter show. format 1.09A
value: 9A
